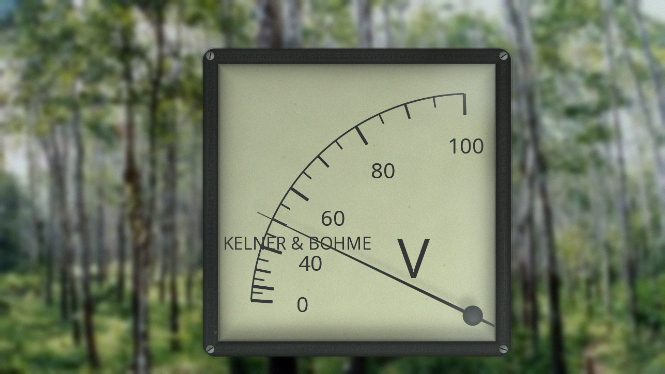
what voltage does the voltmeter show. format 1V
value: 50V
